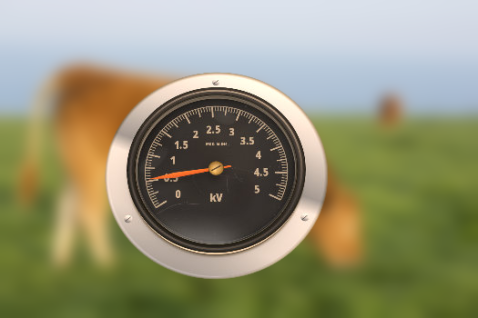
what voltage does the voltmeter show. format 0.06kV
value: 0.5kV
